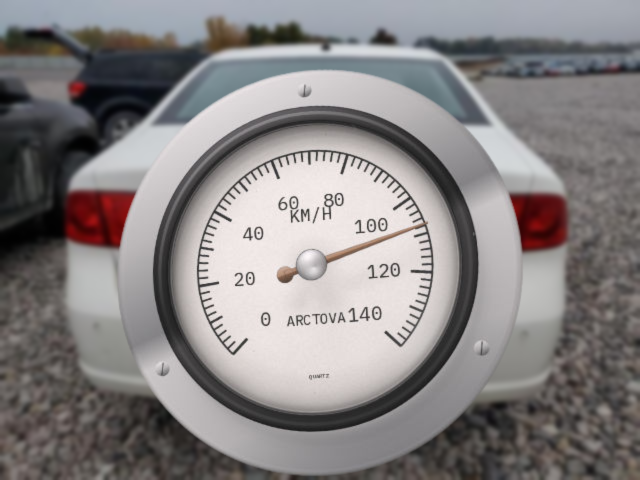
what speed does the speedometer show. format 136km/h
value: 108km/h
